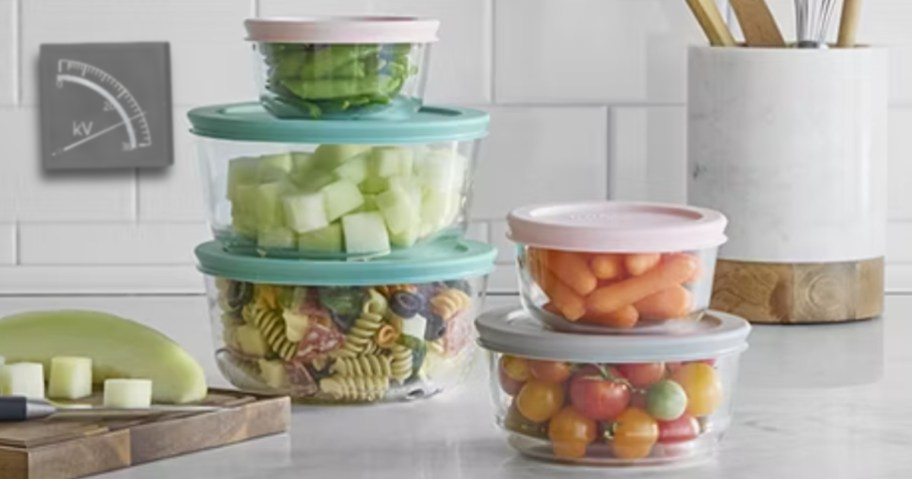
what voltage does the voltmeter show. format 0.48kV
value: 25kV
